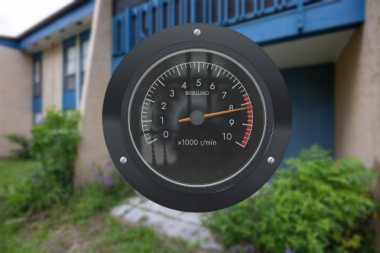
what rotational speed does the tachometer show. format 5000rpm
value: 8200rpm
